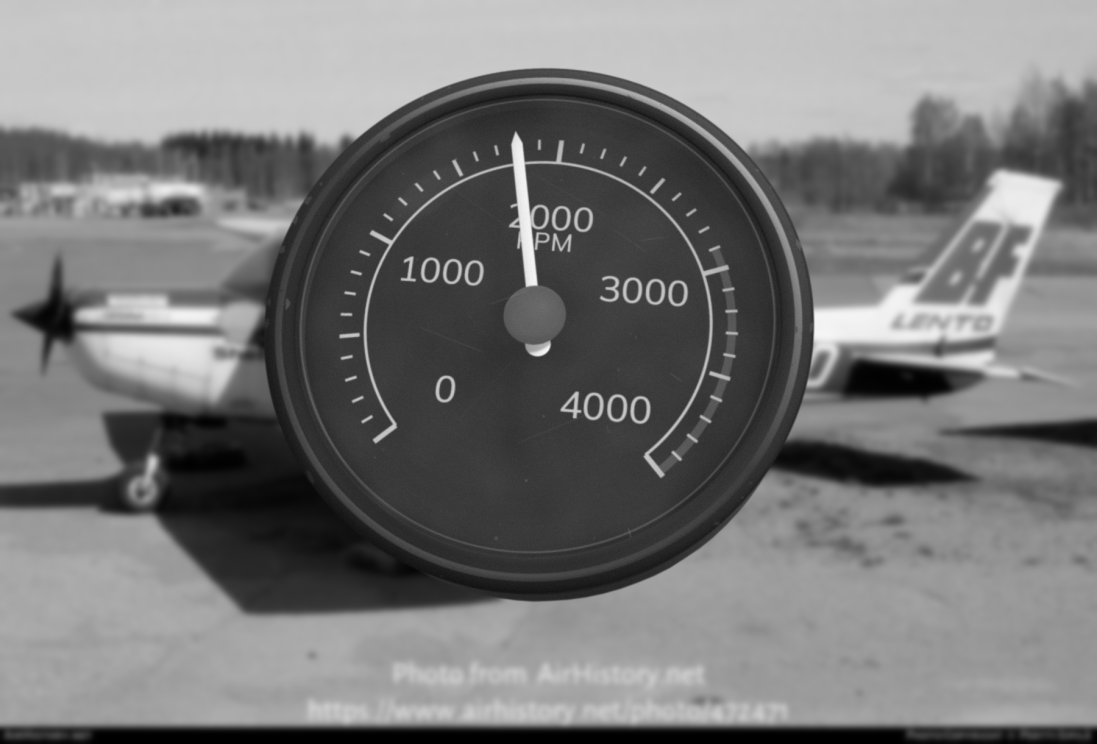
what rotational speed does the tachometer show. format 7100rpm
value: 1800rpm
